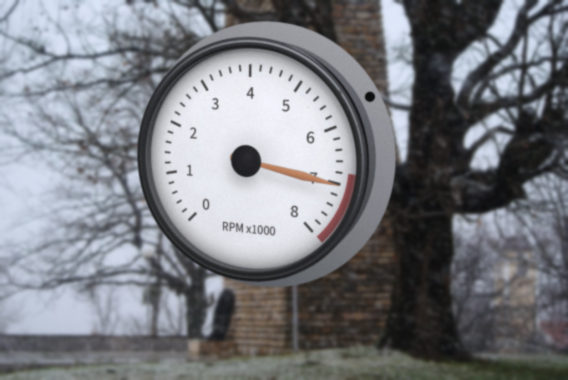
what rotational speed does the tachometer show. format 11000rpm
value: 7000rpm
